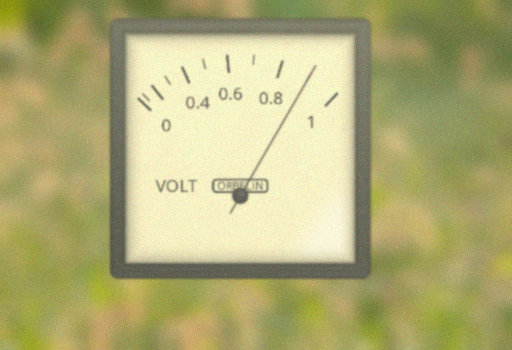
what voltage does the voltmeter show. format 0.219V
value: 0.9V
